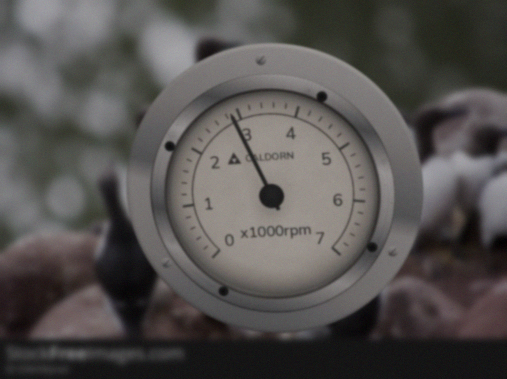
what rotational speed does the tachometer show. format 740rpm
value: 2900rpm
